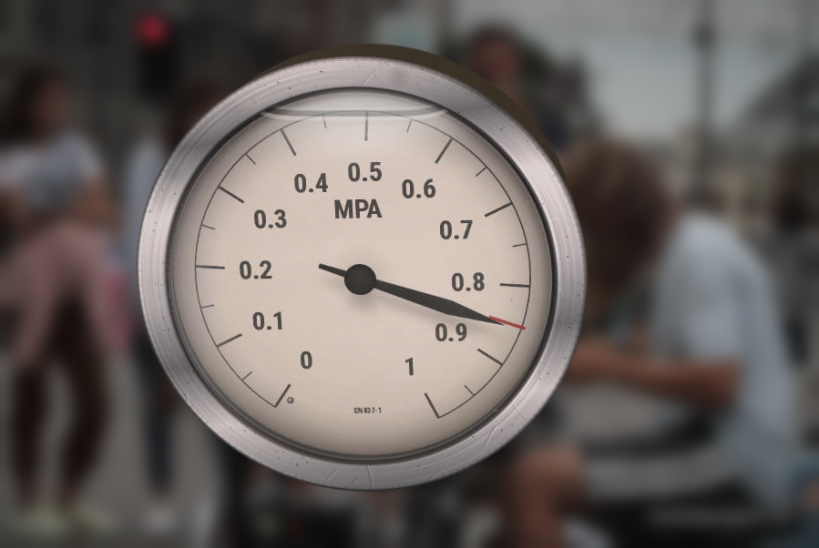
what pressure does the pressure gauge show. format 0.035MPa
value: 0.85MPa
